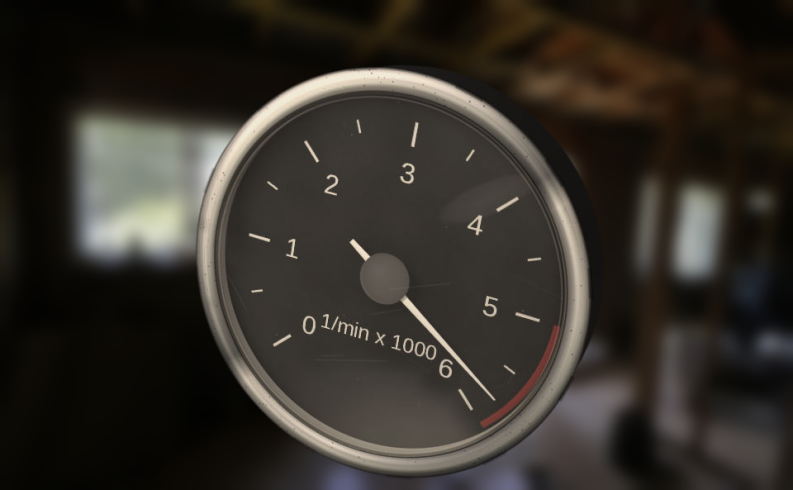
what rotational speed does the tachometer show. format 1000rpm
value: 5750rpm
